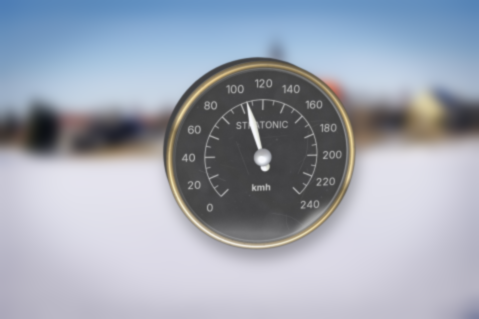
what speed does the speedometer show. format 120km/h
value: 105km/h
